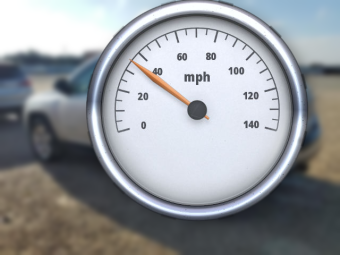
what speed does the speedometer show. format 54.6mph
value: 35mph
